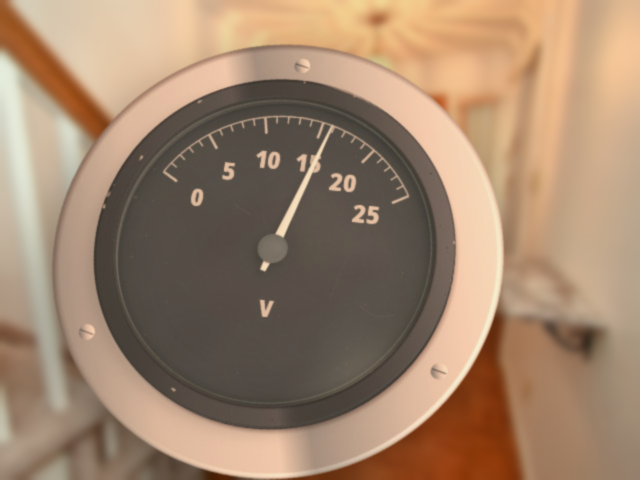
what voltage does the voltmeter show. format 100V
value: 16V
